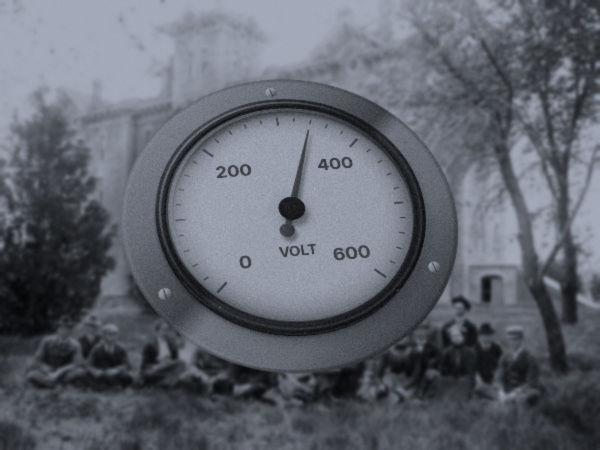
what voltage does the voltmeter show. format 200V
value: 340V
